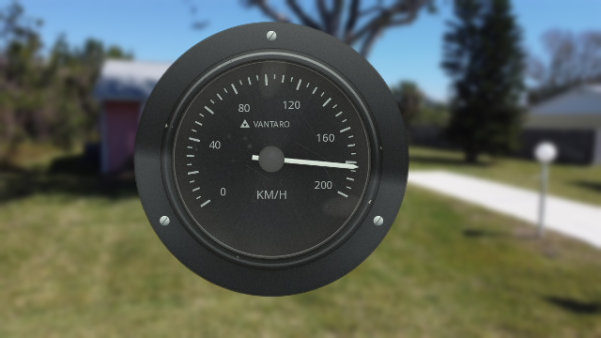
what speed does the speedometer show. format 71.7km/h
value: 182.5km/h
